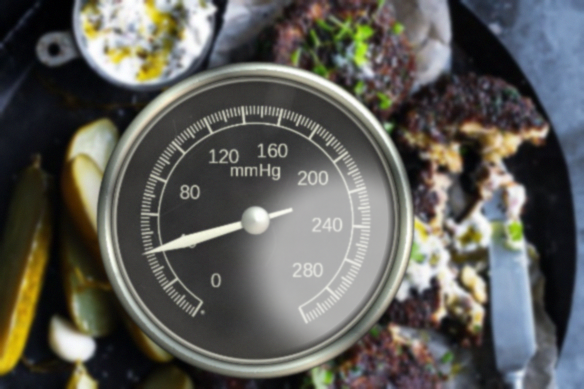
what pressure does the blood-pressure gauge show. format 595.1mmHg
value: 40mmHg
